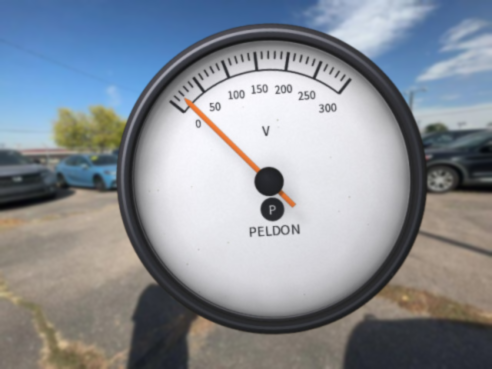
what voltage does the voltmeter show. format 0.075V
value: 20V
